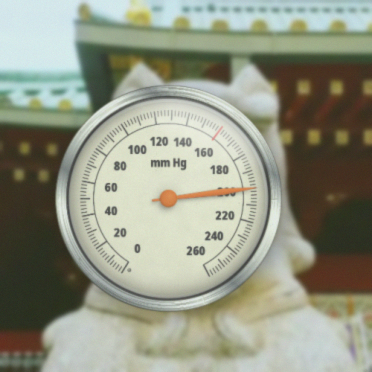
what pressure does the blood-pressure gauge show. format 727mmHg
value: 200mmHg
